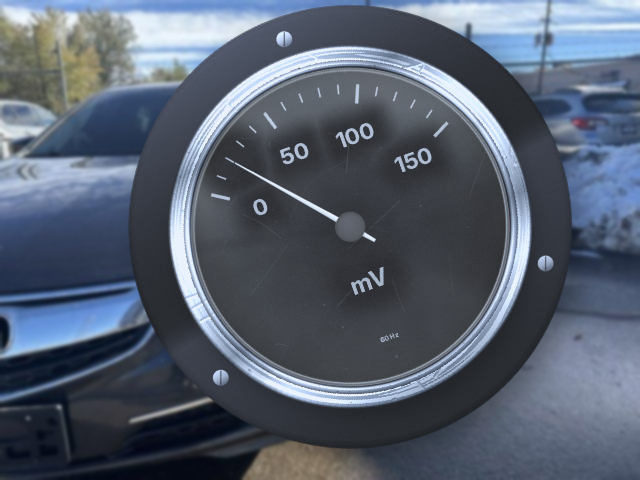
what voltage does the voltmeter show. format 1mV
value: 20mV
